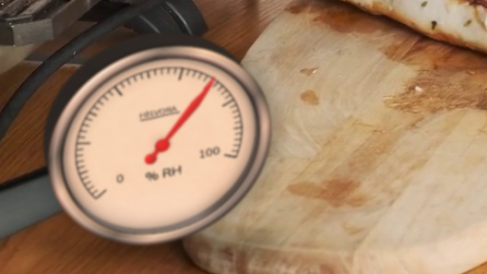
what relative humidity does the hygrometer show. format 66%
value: 70%
